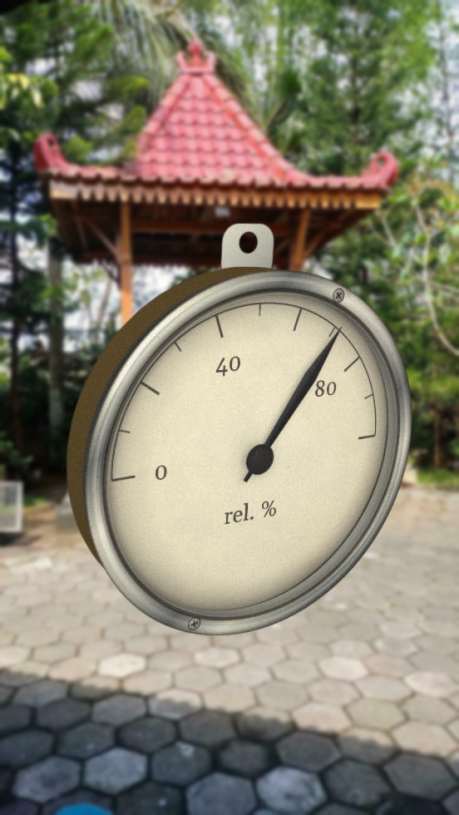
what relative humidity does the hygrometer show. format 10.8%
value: 70%
